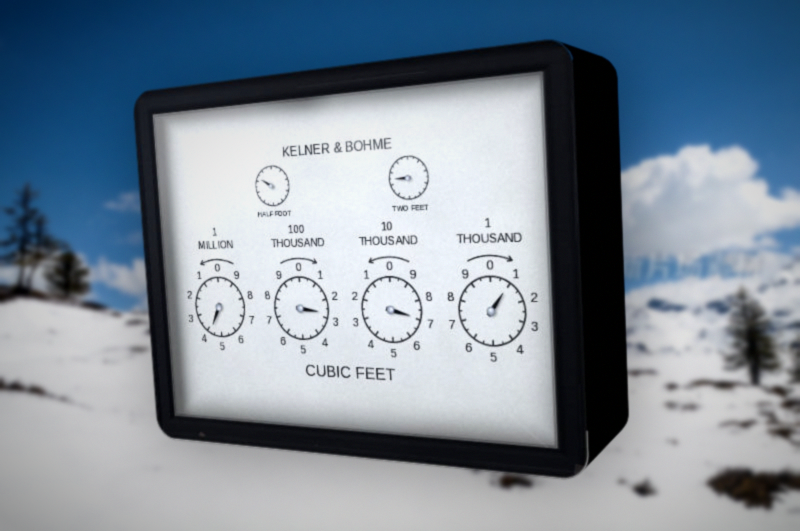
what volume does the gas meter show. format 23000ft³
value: 427100ft³
